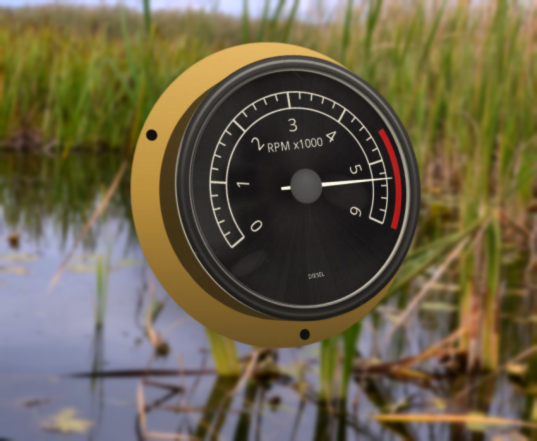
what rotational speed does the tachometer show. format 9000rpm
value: 5300rpm
